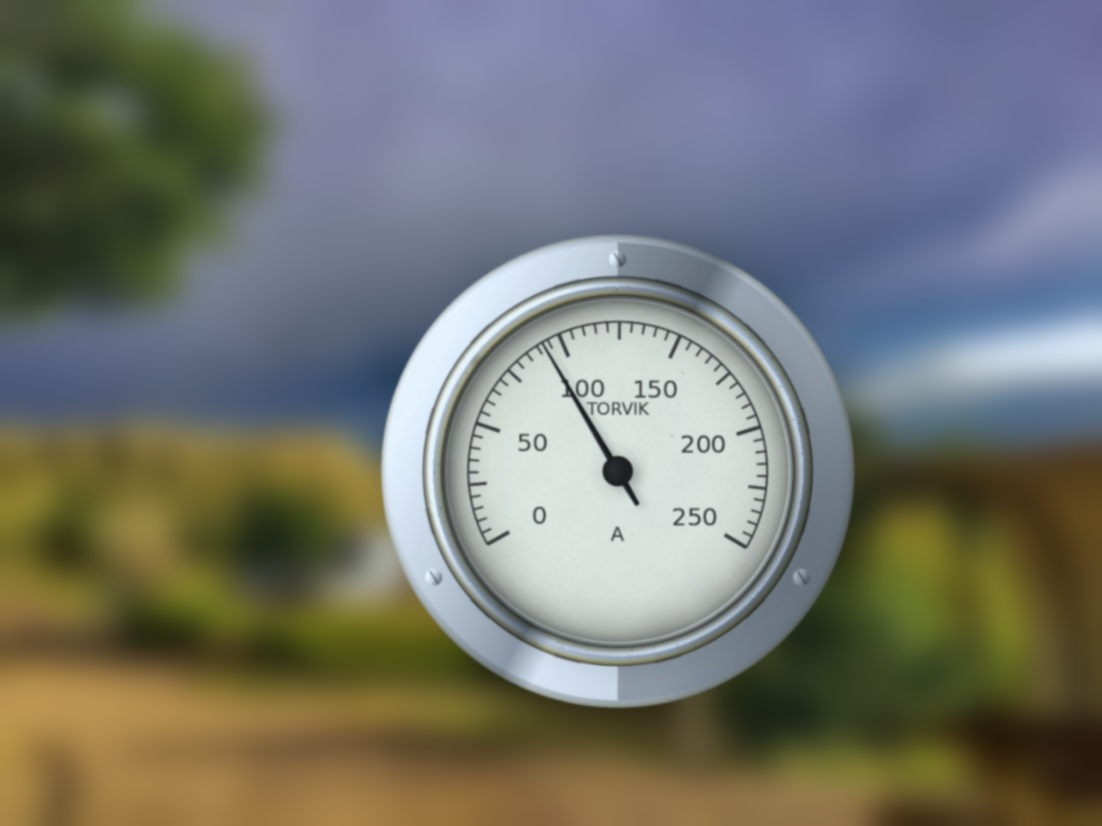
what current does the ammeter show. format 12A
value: 92.5A
